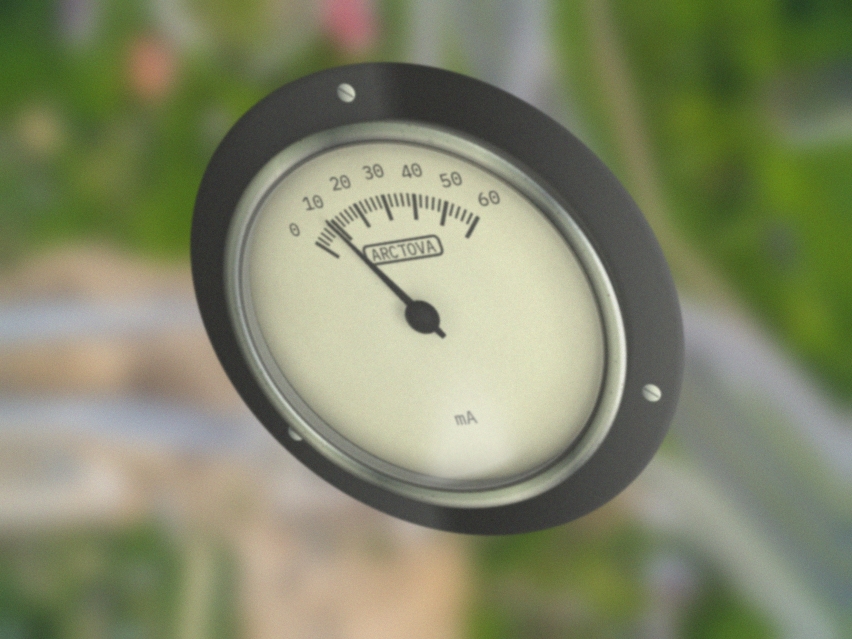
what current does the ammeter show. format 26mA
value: 10mA
